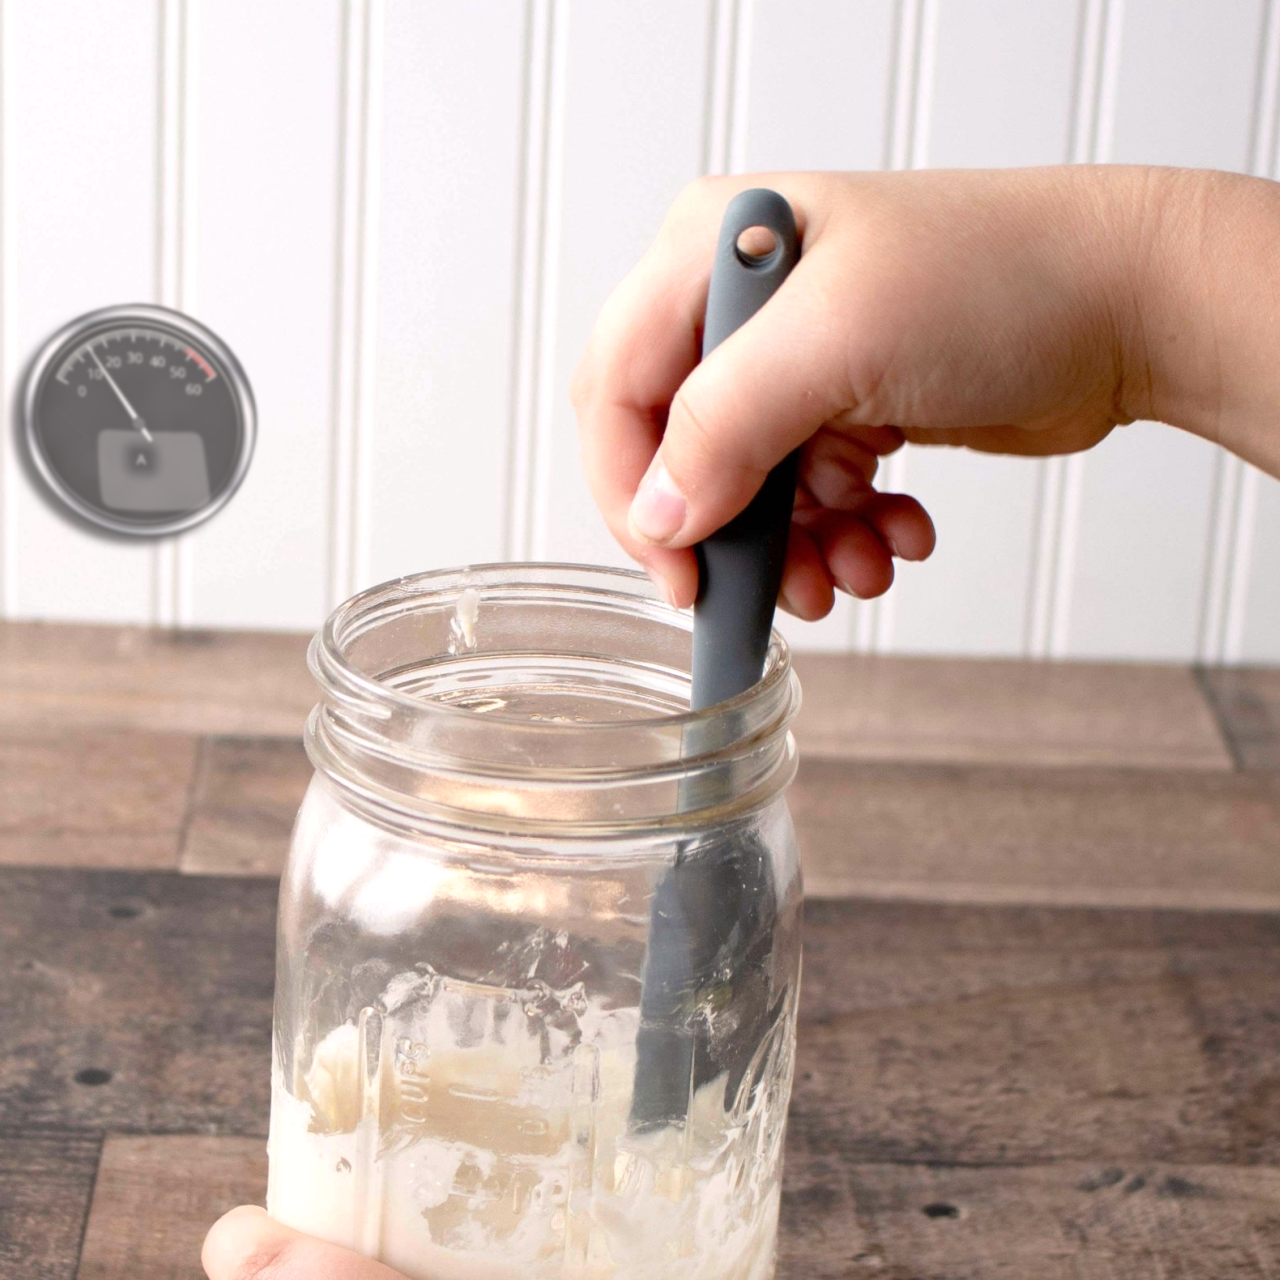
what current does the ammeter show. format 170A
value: 15A
